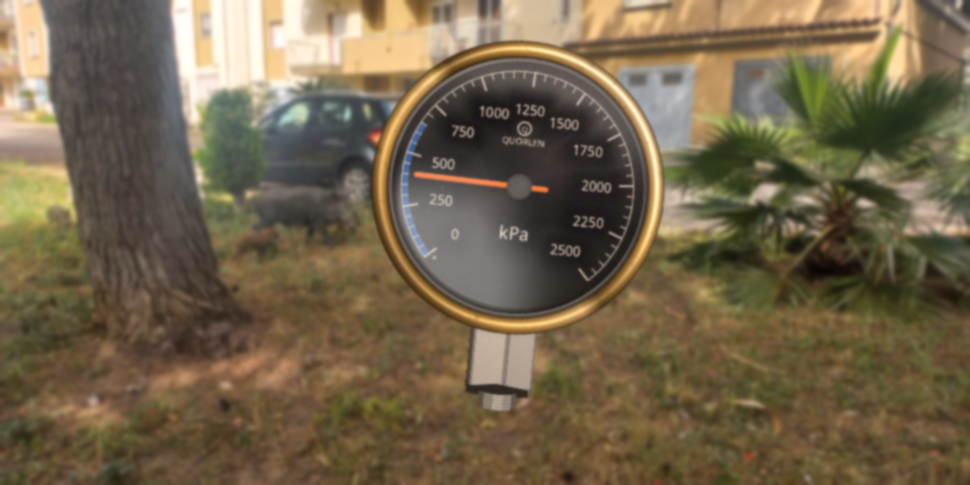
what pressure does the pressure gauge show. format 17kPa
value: 400kPa
